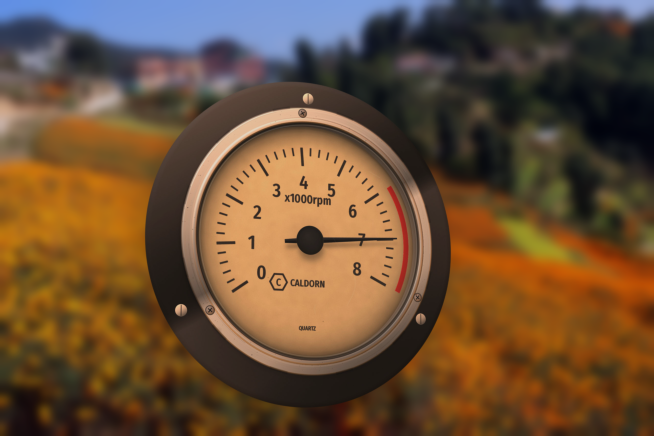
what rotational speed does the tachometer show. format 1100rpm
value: 7000rpm
